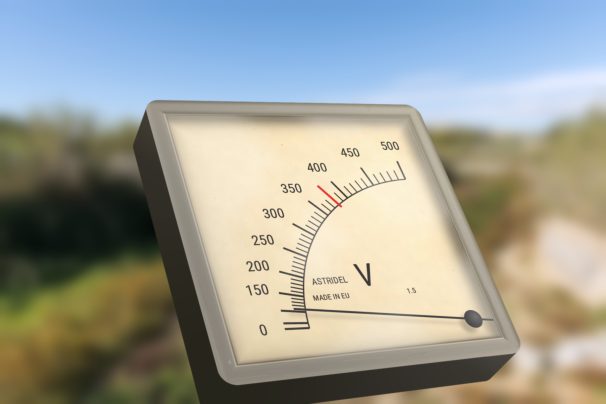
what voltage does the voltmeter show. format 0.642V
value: 100V
